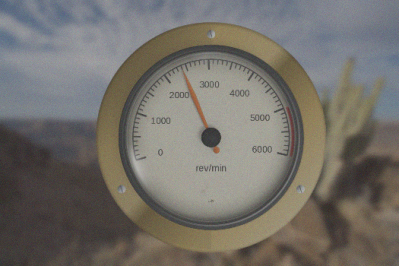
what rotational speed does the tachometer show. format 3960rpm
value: 2400rpm
